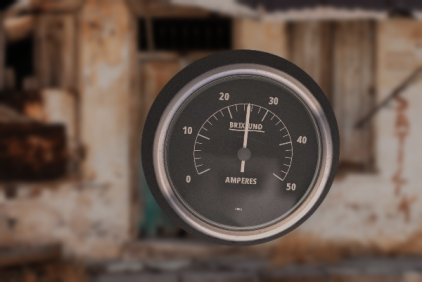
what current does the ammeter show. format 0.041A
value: 25A
